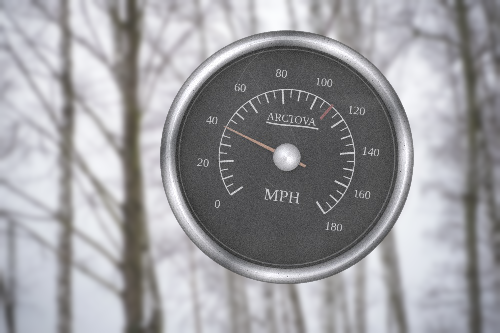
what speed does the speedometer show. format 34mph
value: 40mph
